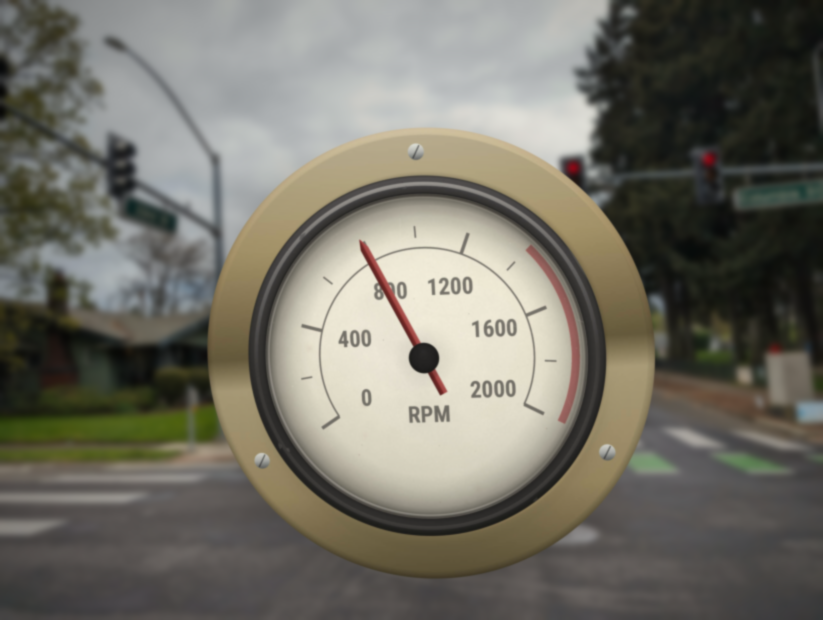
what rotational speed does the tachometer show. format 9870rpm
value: 800rpm
